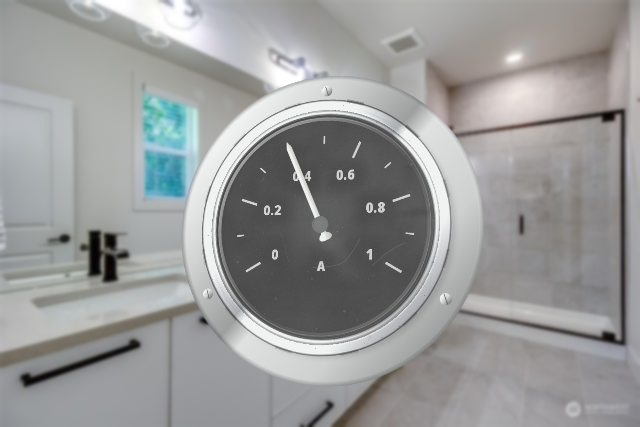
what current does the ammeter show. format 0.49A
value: 0.4A
